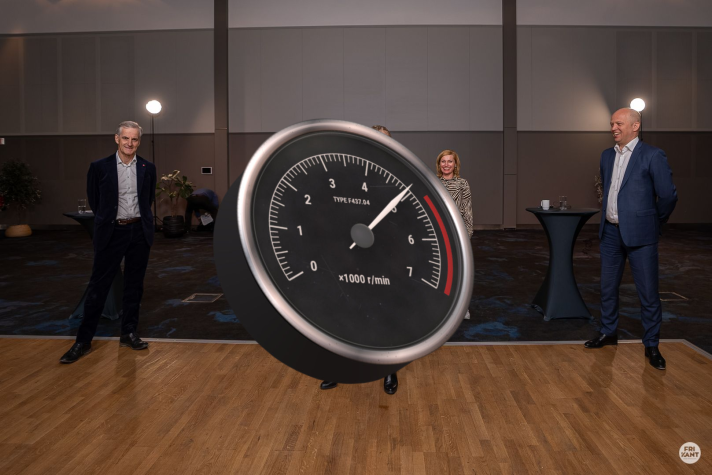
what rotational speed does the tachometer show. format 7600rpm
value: 4900rpm
